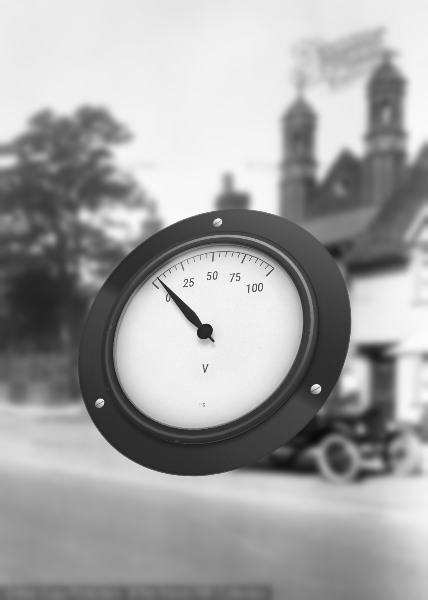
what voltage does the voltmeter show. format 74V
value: 5V
